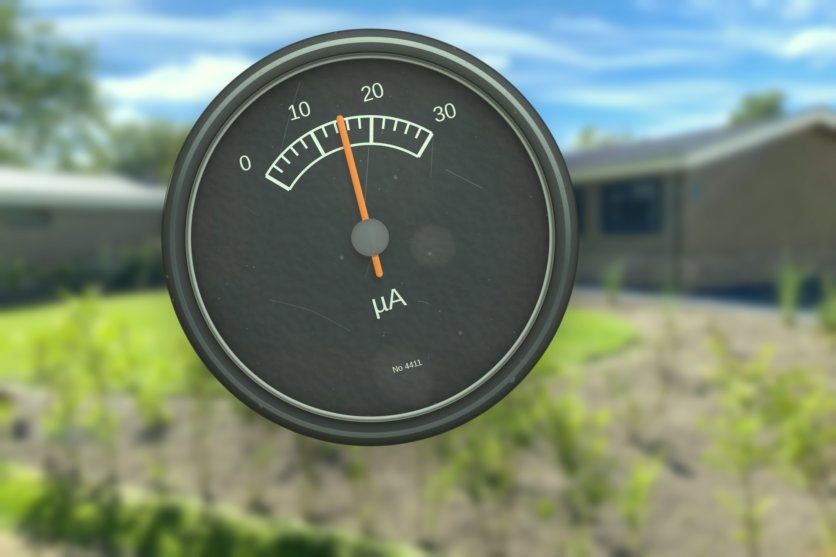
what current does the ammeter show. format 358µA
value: 15µA
